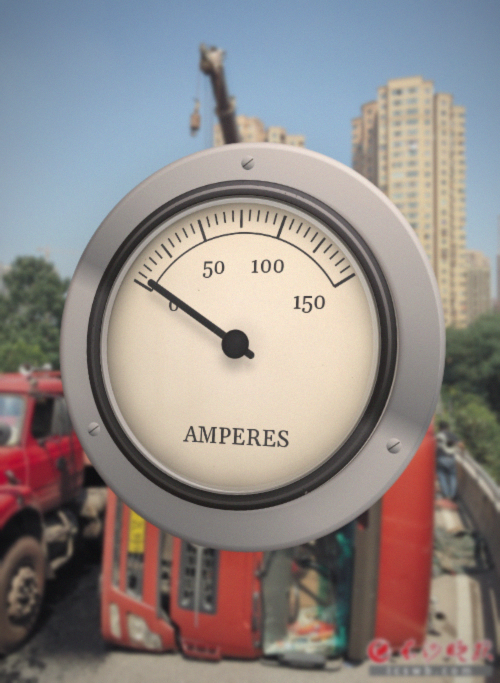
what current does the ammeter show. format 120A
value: 5A
